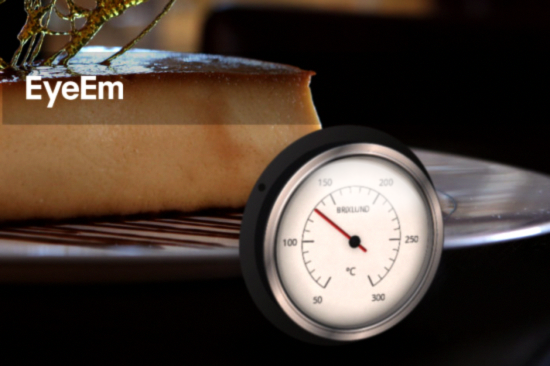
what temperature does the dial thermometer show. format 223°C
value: 130°C
